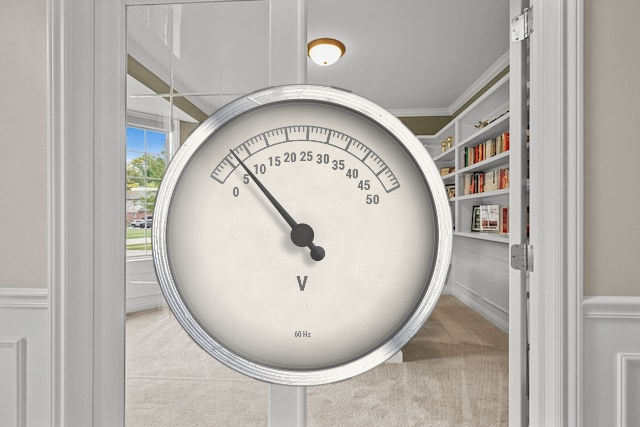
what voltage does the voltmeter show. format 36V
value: 7V
